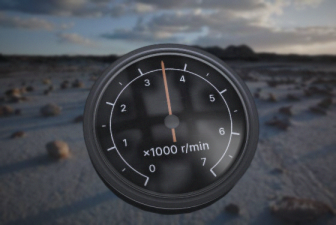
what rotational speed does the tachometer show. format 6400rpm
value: 3500rpm
